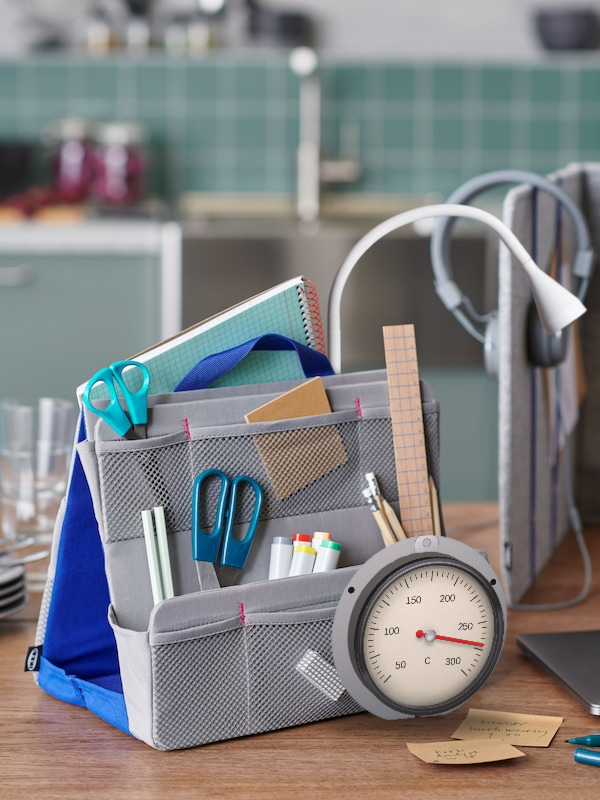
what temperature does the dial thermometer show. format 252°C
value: 270°C
